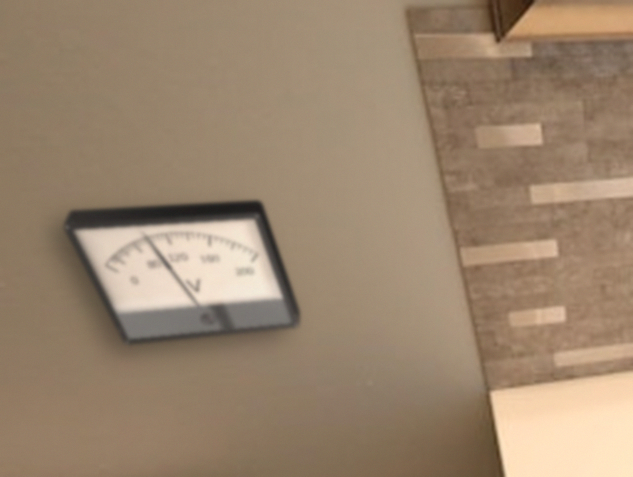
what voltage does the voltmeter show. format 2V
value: 100V
